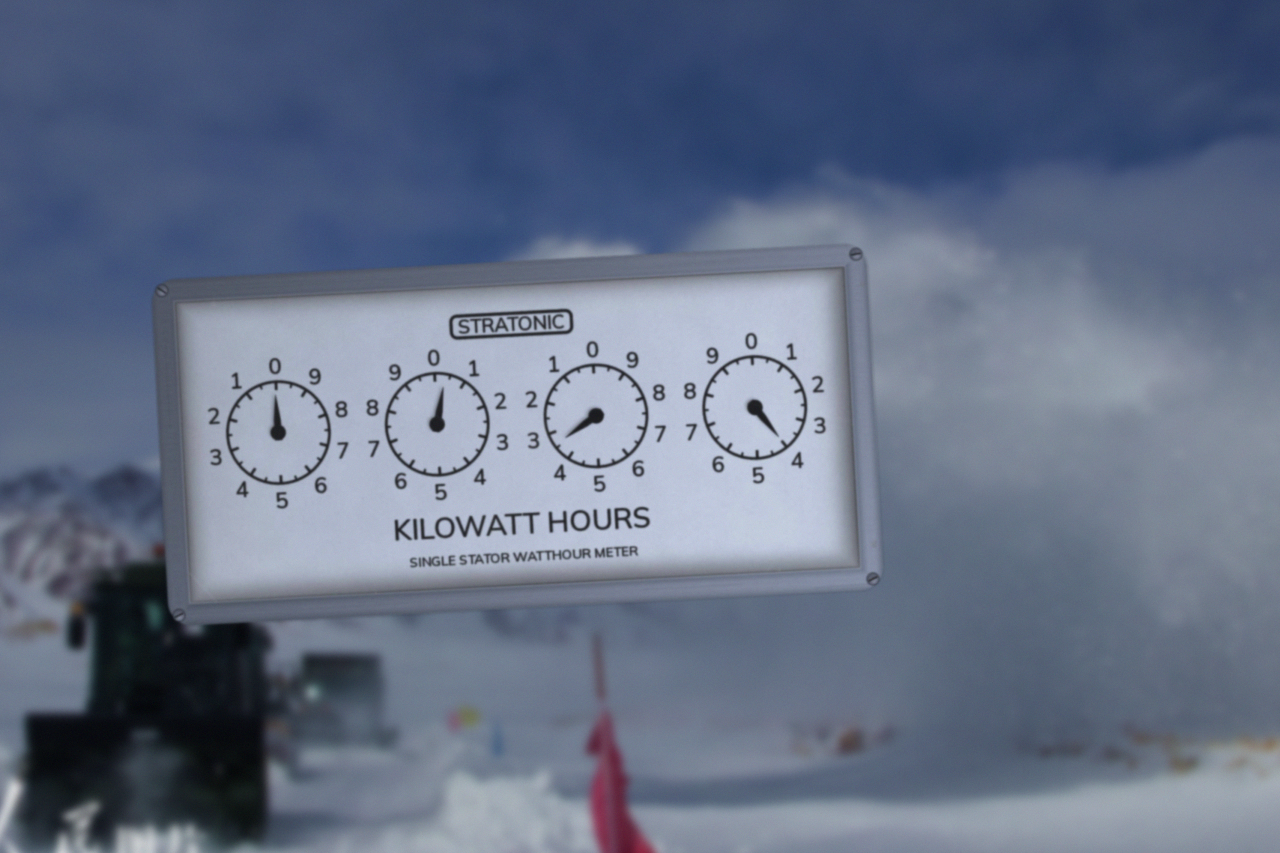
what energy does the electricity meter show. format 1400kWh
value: 34kWh
